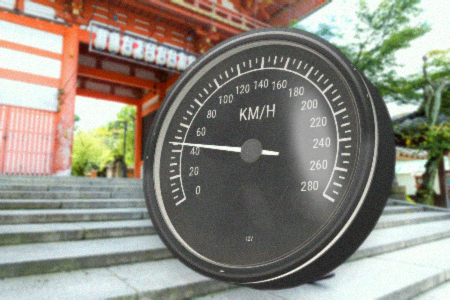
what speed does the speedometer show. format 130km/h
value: 45km/h
